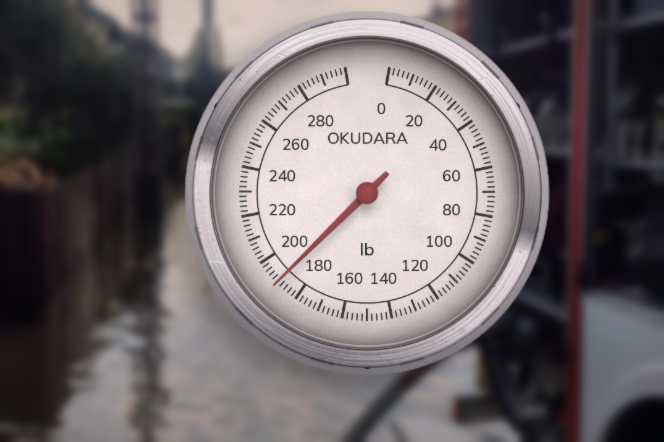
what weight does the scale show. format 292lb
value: 190lb
